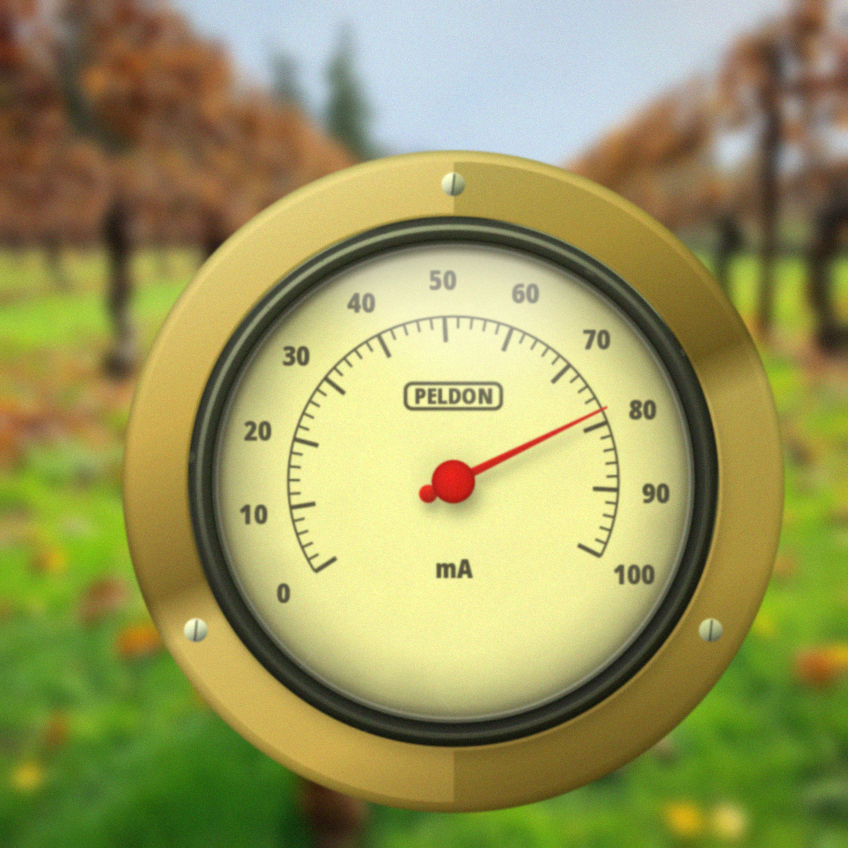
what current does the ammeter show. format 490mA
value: 78mA
